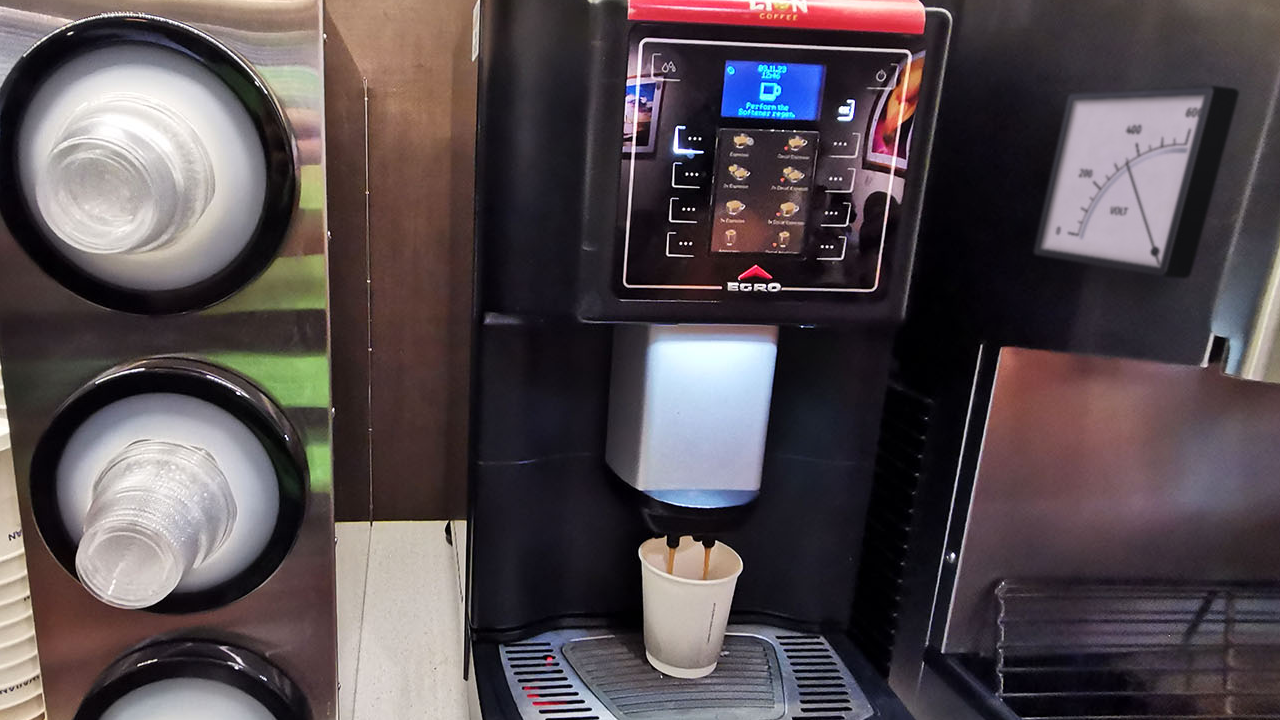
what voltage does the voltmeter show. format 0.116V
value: 350V
